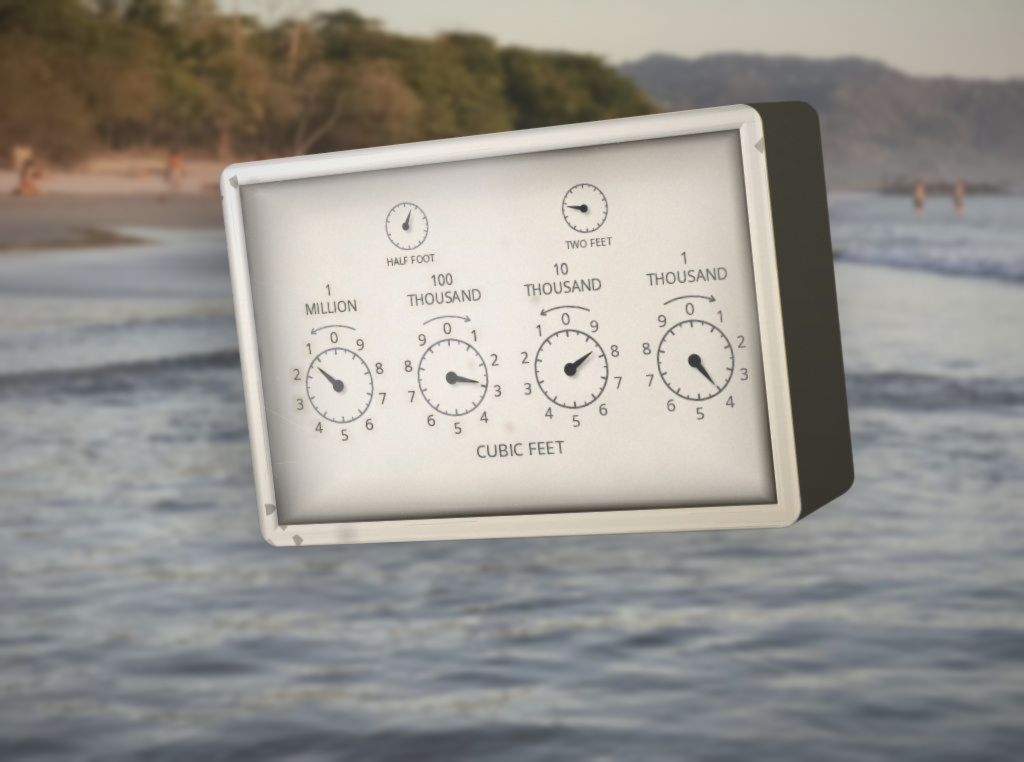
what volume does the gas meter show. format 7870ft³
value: 128400ft³
